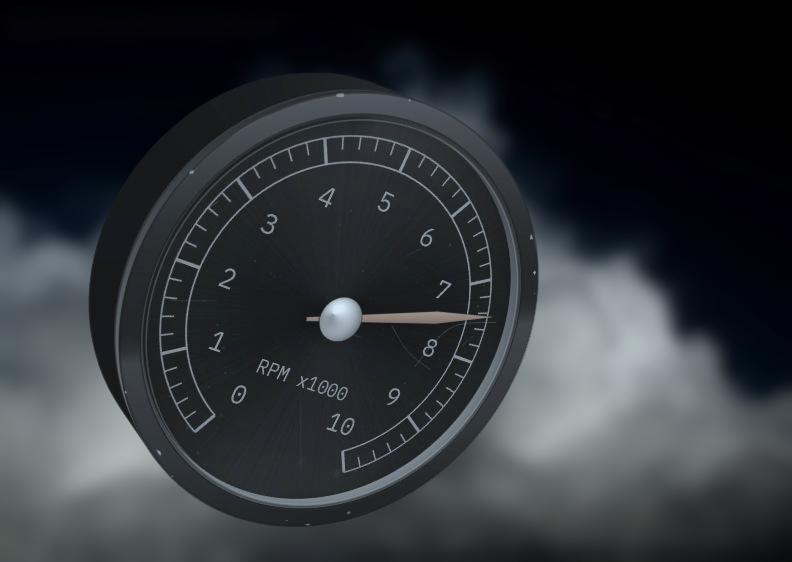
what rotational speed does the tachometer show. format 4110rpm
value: 7400rpm
